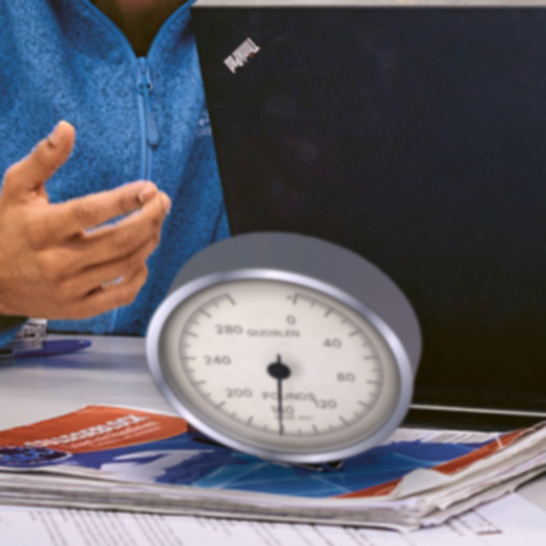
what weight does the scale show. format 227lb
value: 160lb
